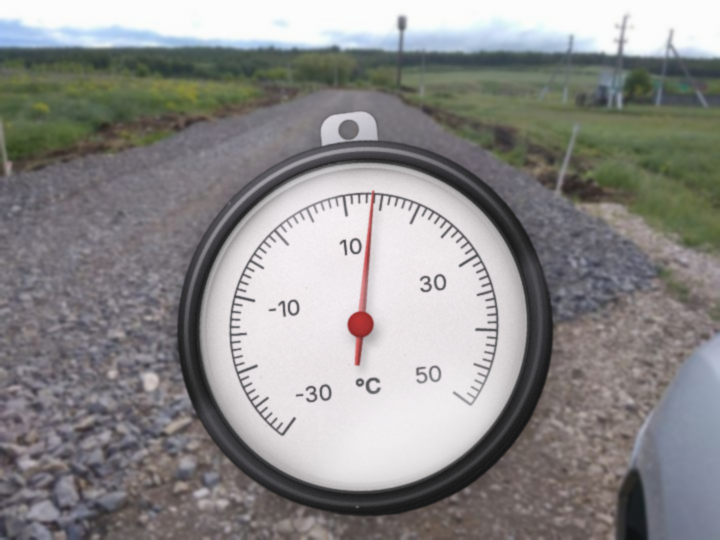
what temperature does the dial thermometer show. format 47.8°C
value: 14°C
